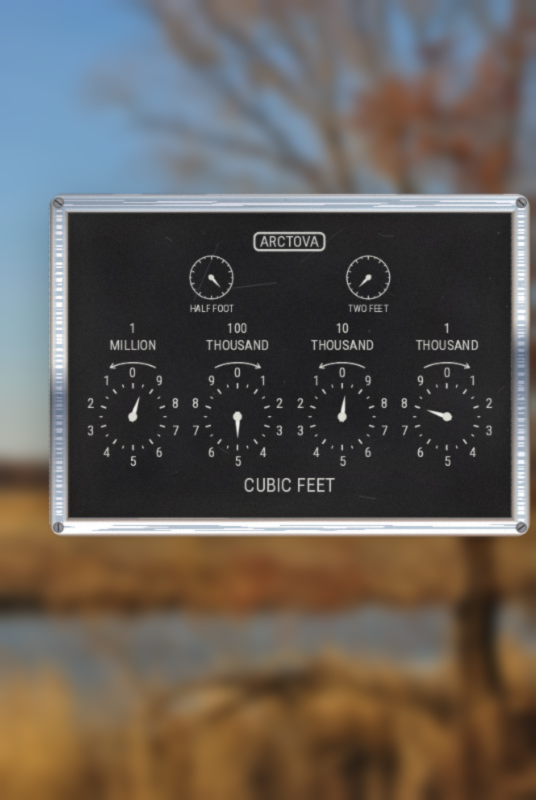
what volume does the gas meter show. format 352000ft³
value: 949800ft³
